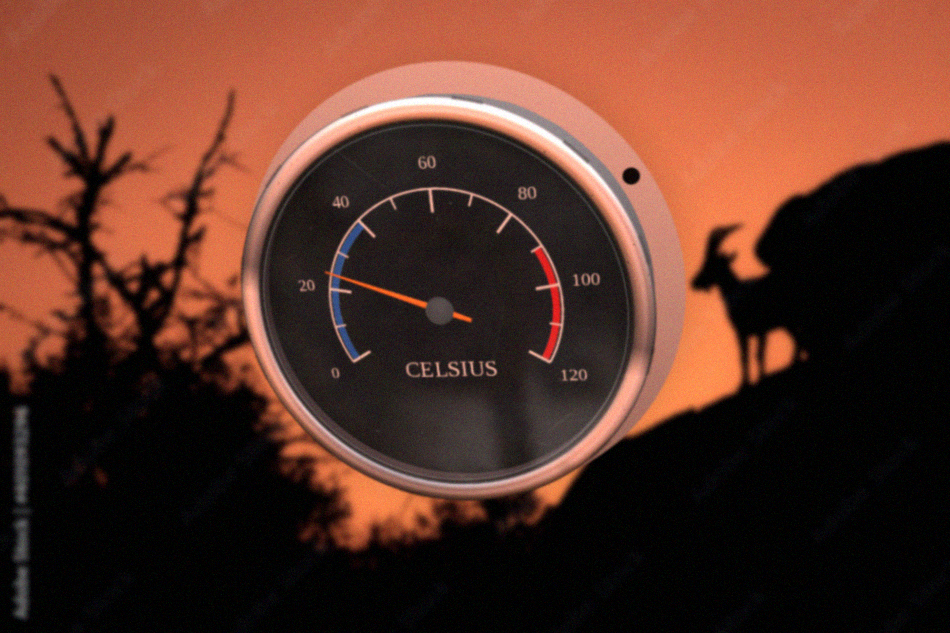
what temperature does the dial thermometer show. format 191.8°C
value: 25°C
